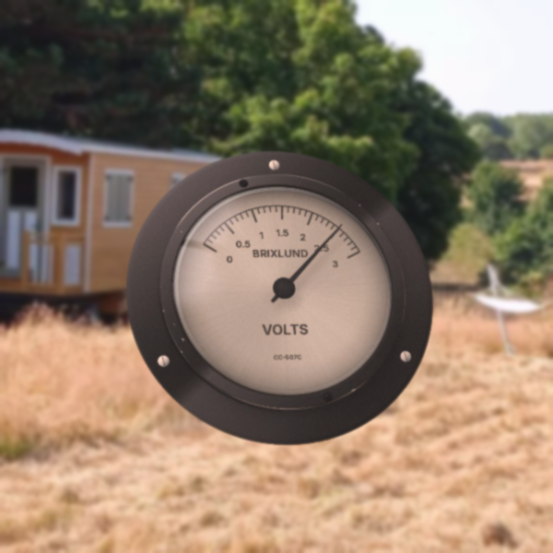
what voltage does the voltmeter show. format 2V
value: 2.5V
